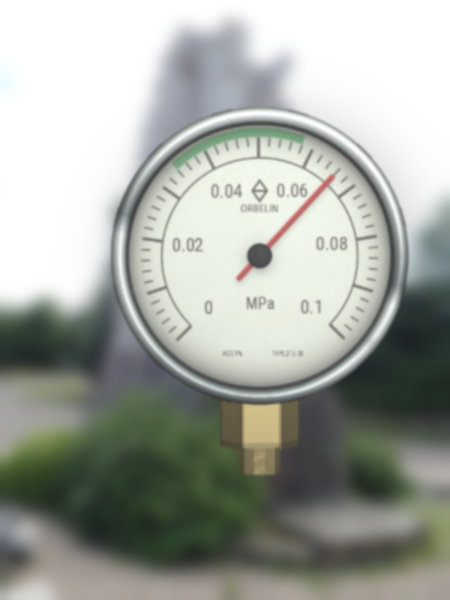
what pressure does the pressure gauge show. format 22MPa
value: 0.066MPa
